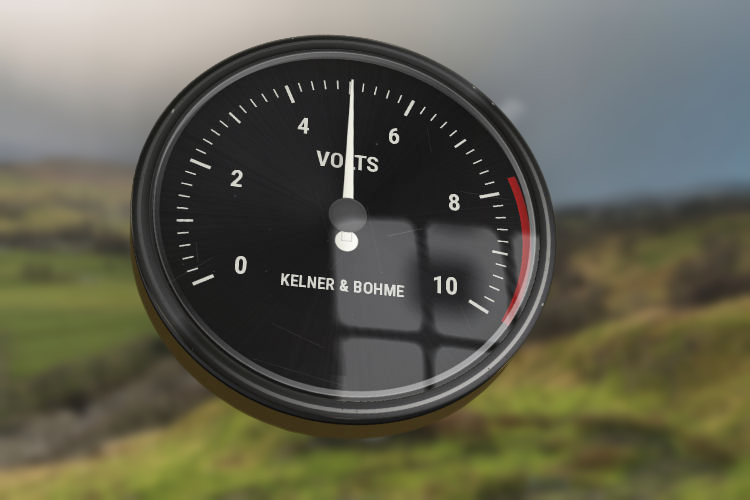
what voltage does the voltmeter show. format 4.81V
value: 5V
